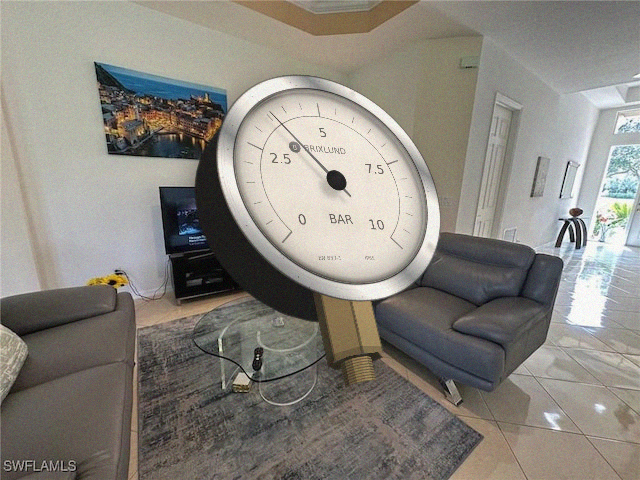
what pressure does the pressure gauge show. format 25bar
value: 3.5bar
